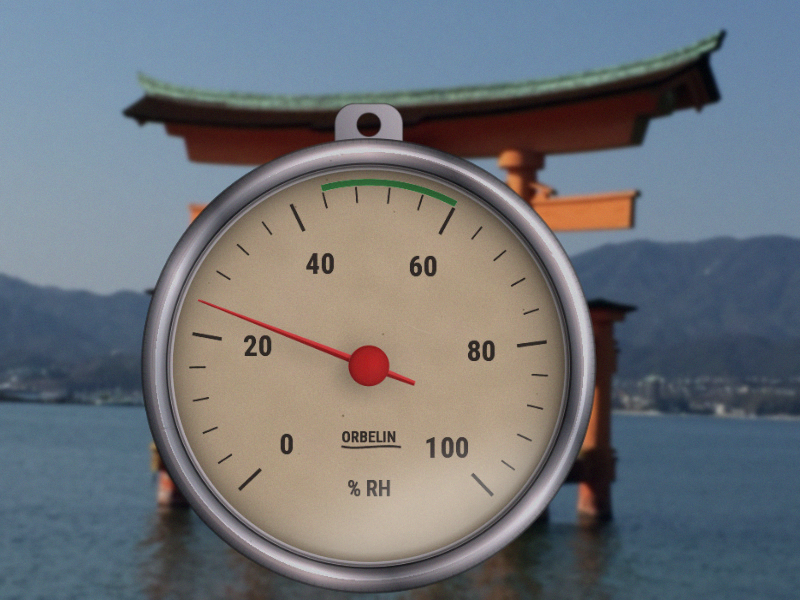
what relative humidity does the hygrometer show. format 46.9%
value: 24%
